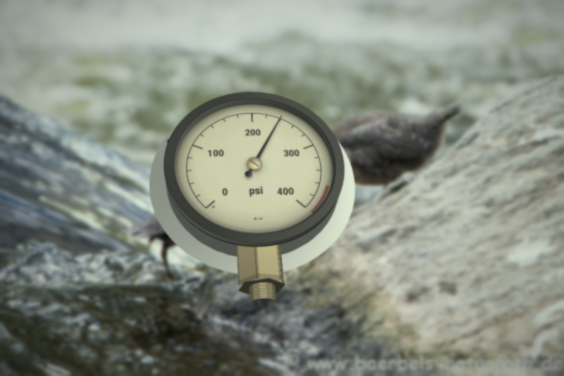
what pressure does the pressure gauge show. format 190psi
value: 240psi
